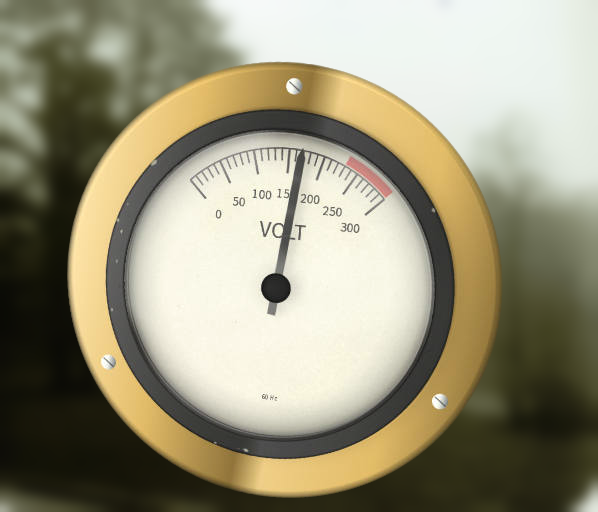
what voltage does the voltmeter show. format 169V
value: 170V
